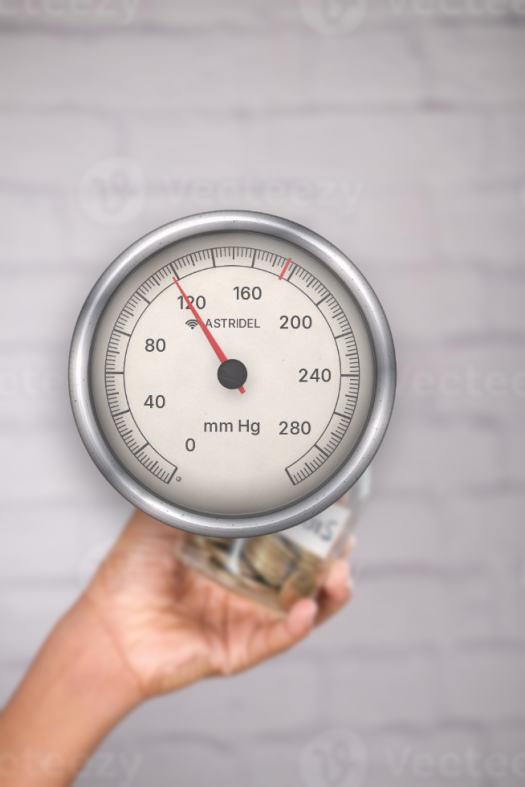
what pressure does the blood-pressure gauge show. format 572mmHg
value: 118mmHg
